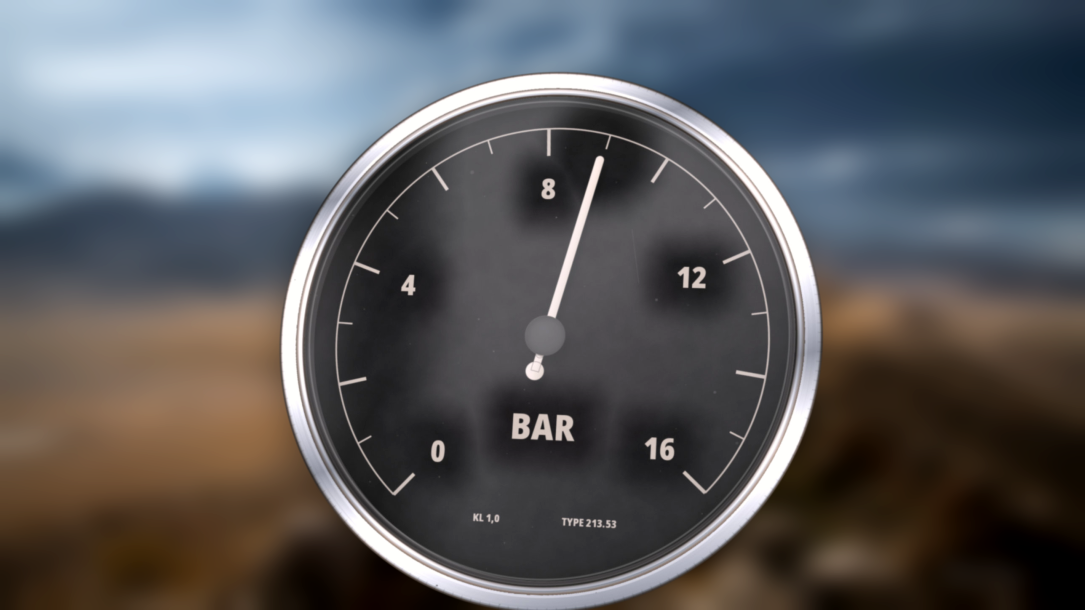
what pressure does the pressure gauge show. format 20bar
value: 9bar
